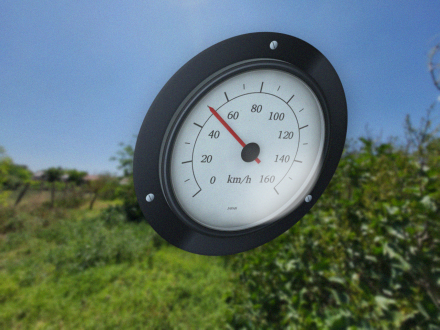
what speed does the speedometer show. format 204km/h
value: 50km/h
